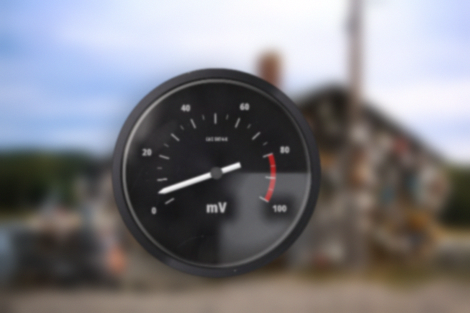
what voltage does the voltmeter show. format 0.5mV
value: 5mV
